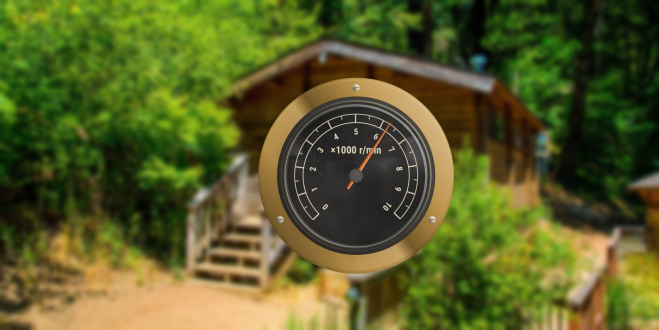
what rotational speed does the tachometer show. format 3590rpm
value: 6250rpm
